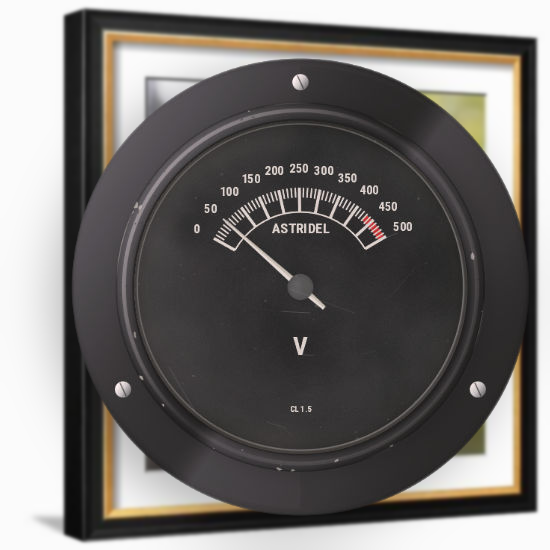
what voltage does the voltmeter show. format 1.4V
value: 50V
